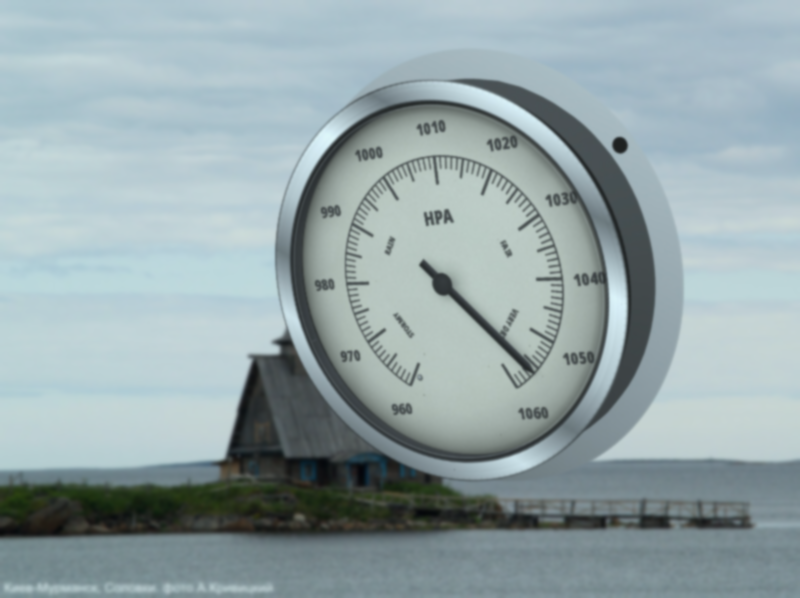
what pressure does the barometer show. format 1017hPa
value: 1055hPa
